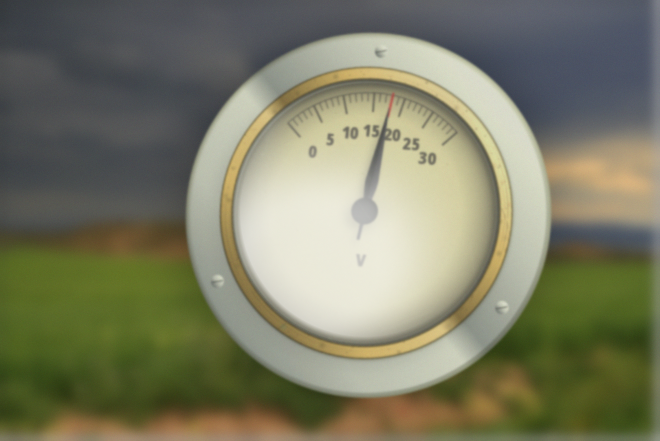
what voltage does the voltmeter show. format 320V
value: 18V
